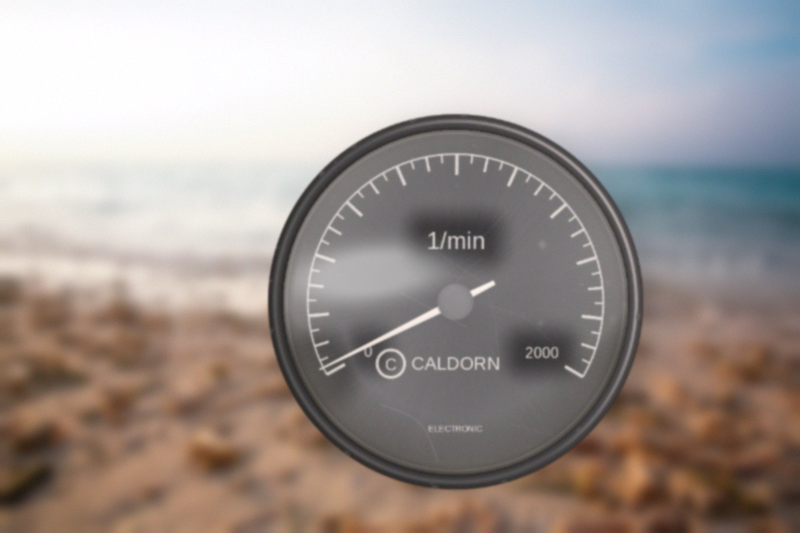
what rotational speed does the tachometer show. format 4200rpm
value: 25rpm
